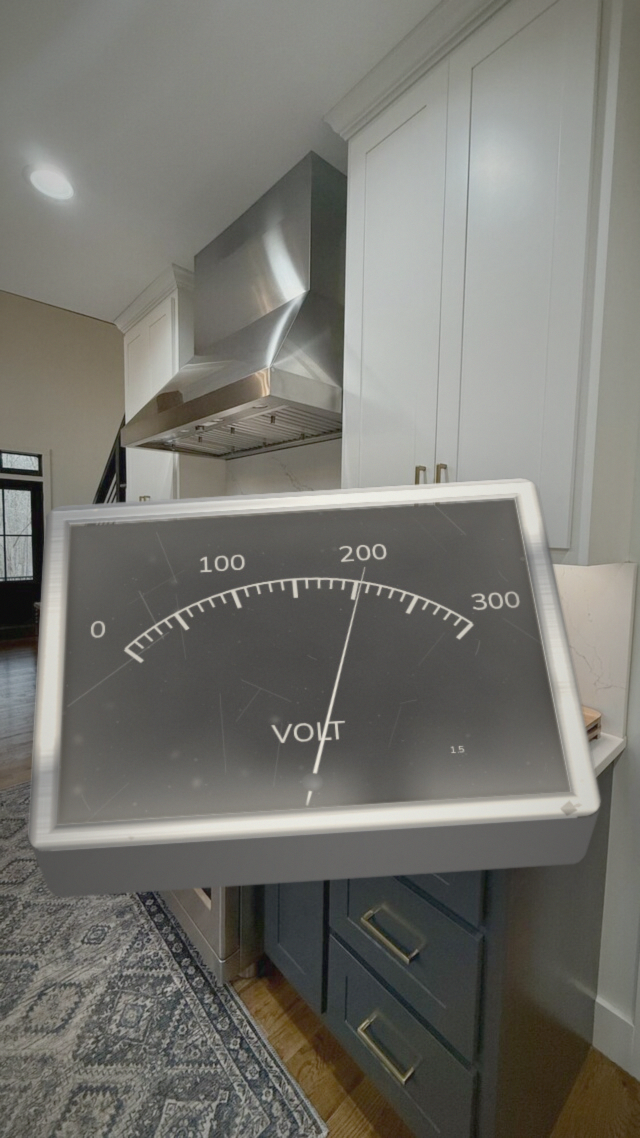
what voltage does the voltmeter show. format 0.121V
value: 205V
